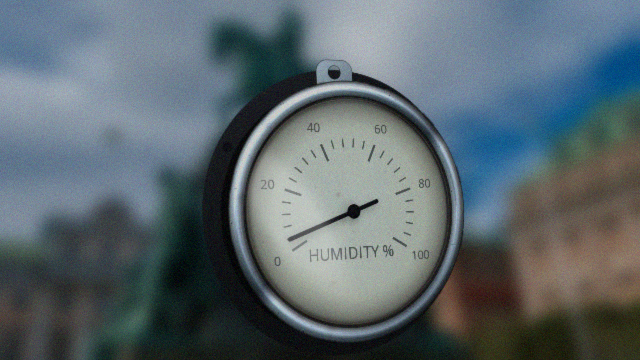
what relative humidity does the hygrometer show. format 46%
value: 4%
